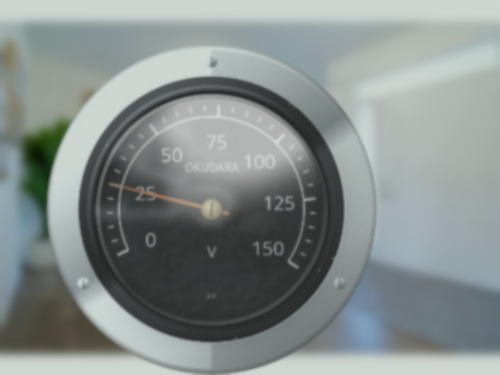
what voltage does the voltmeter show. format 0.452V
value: 25V
